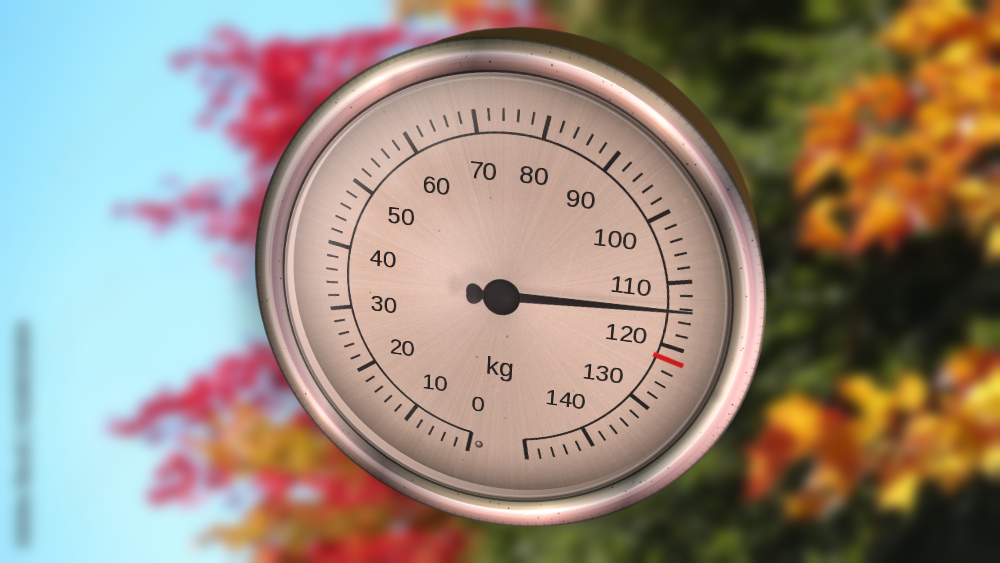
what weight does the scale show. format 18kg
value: 114kg
